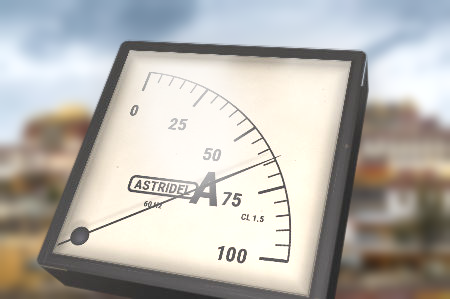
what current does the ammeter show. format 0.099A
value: 65A
